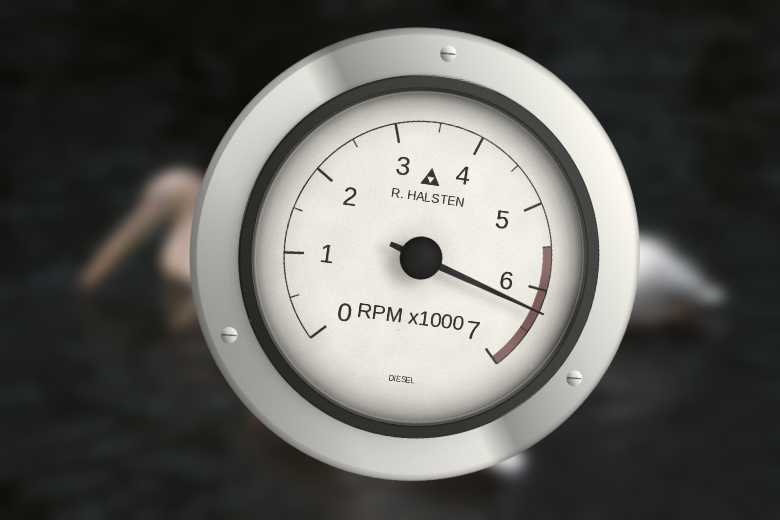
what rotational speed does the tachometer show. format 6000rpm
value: 6250rpm
